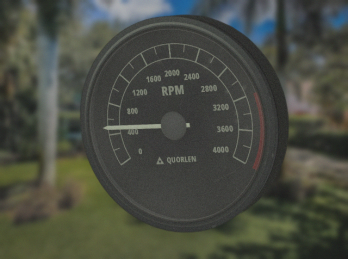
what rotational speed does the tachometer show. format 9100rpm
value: 500rpm
